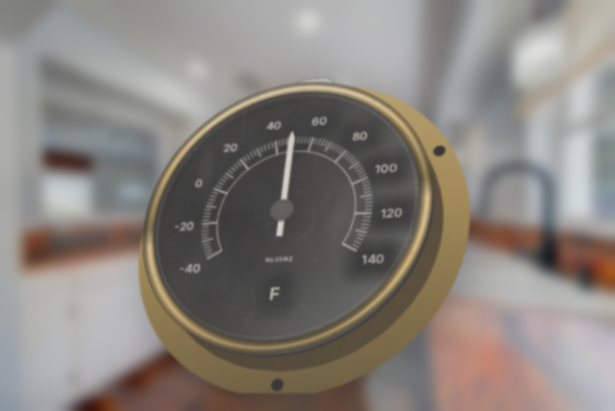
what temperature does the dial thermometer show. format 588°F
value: 50°F
